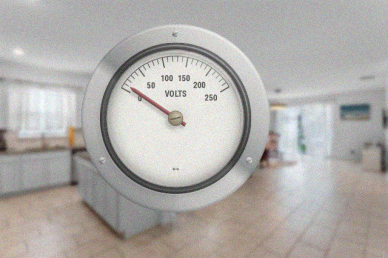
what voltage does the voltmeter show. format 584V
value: 10V
